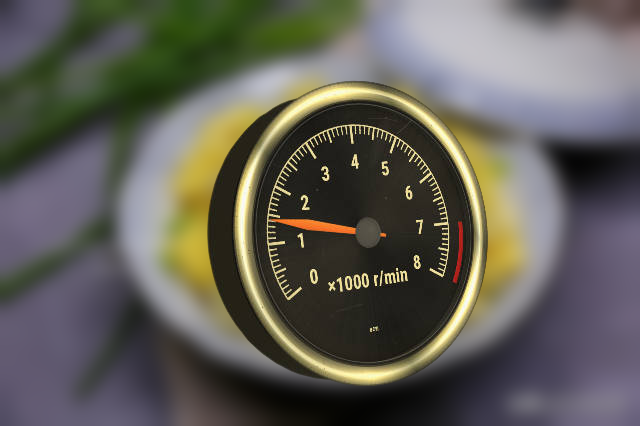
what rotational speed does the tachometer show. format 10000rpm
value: 1400rpm
